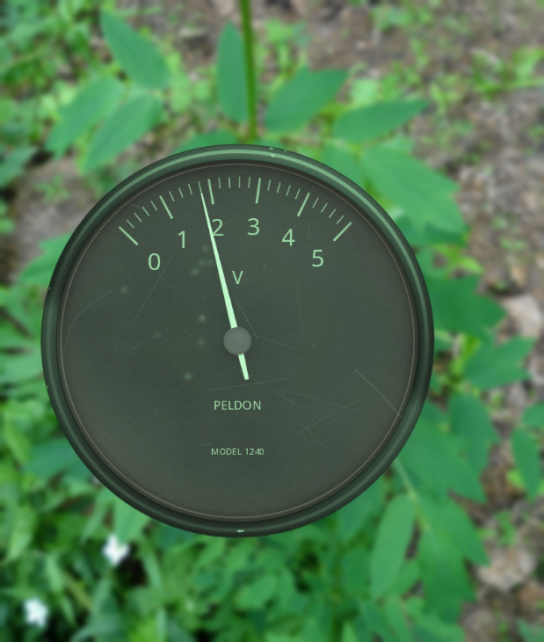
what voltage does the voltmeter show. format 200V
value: 1.8V
